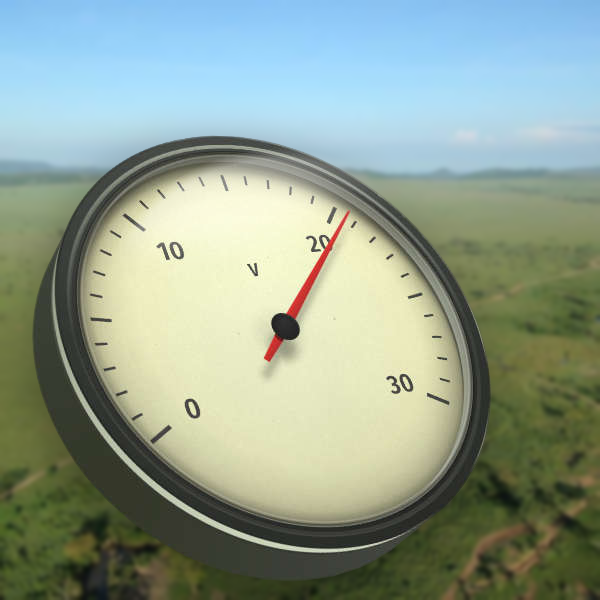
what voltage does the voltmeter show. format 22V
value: 20.5V
